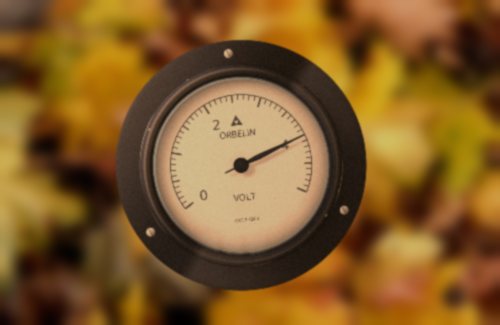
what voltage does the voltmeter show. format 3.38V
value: 4V
